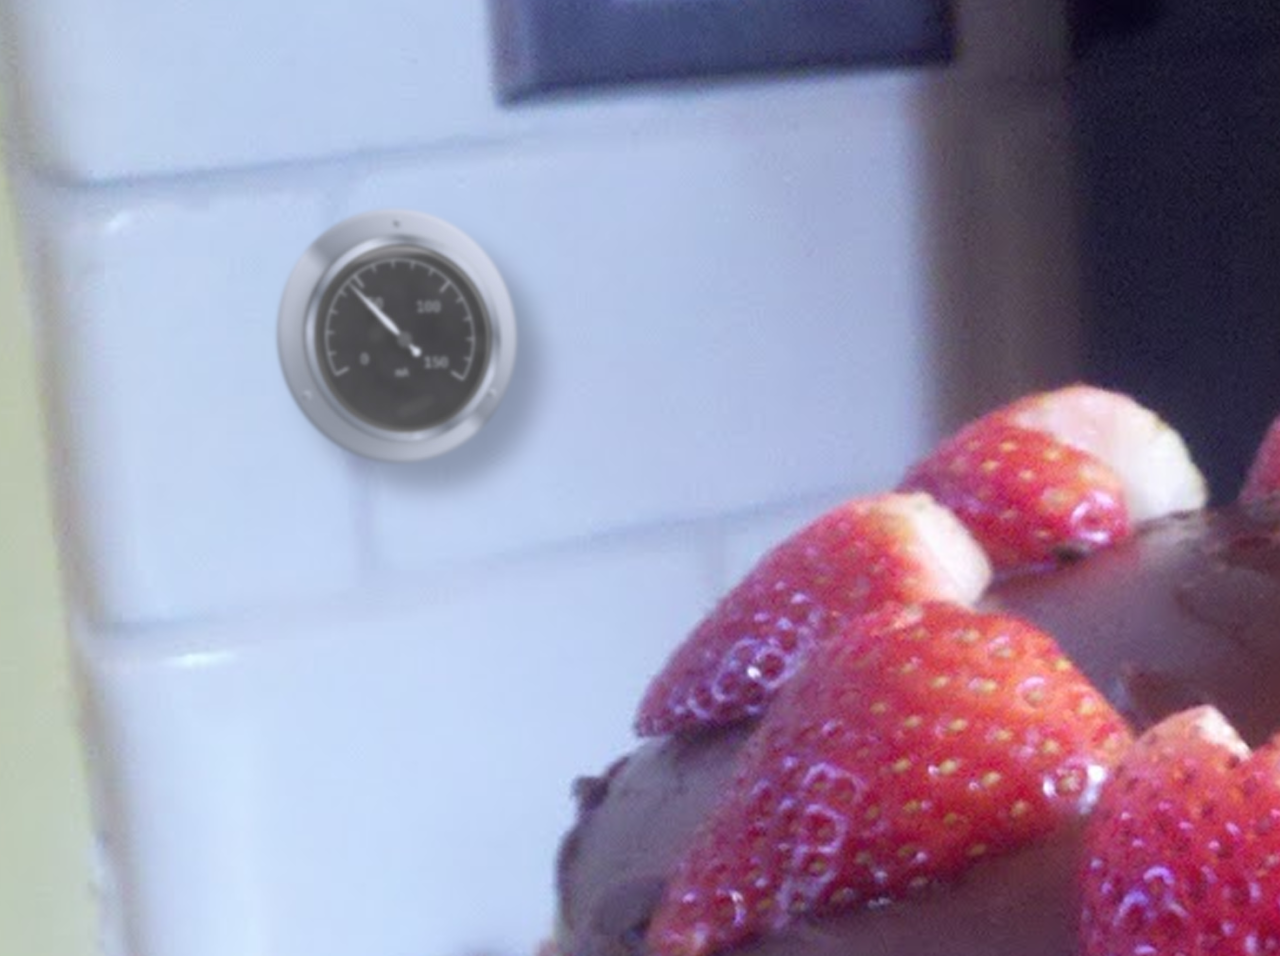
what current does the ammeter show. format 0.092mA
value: 45mA
